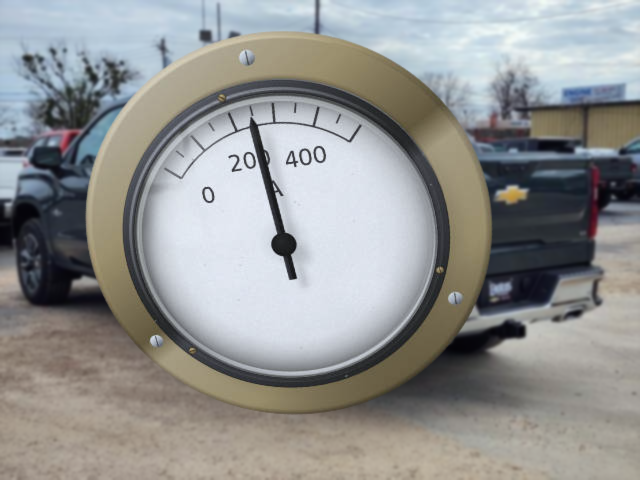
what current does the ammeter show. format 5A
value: 250A
